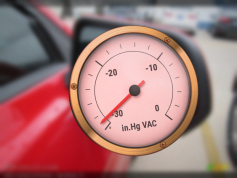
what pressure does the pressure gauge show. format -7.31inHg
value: -29inHg
